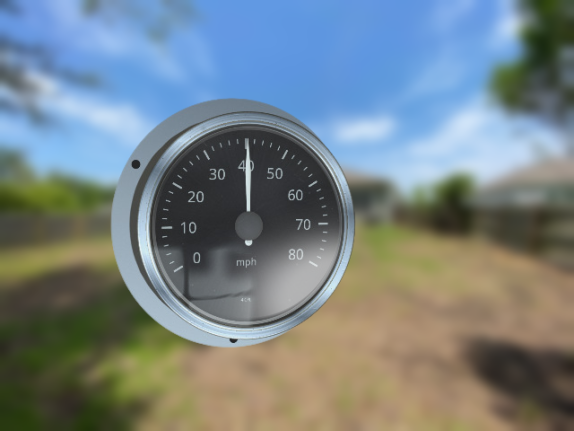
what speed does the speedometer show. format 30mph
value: 40mph
